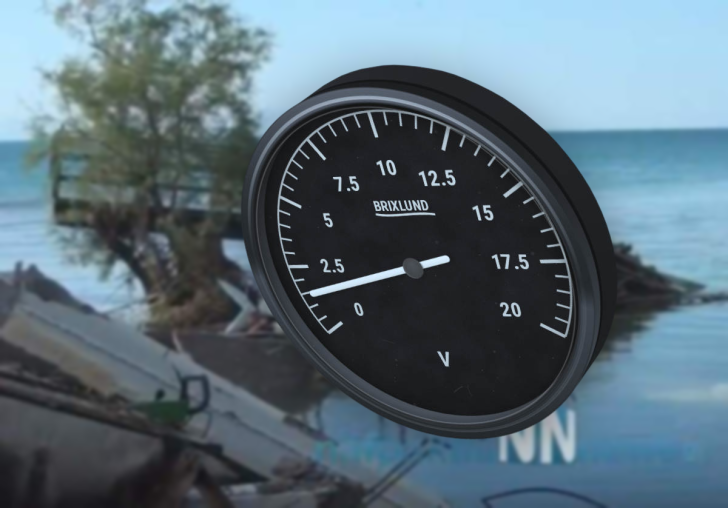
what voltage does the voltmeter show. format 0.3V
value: 1.5V
